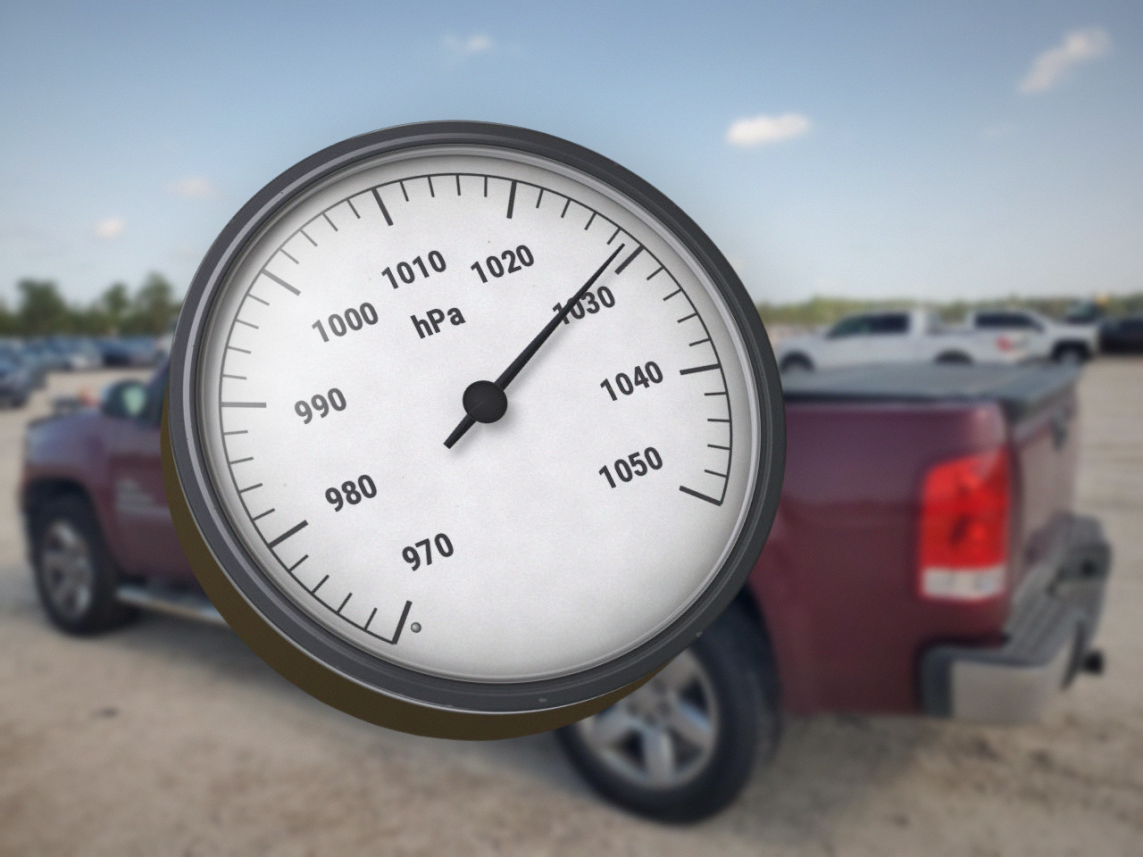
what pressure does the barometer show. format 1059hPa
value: 1029hPa
